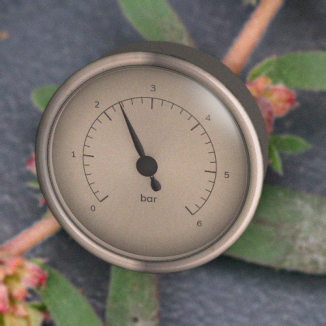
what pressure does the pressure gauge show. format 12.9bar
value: 2.4bar
